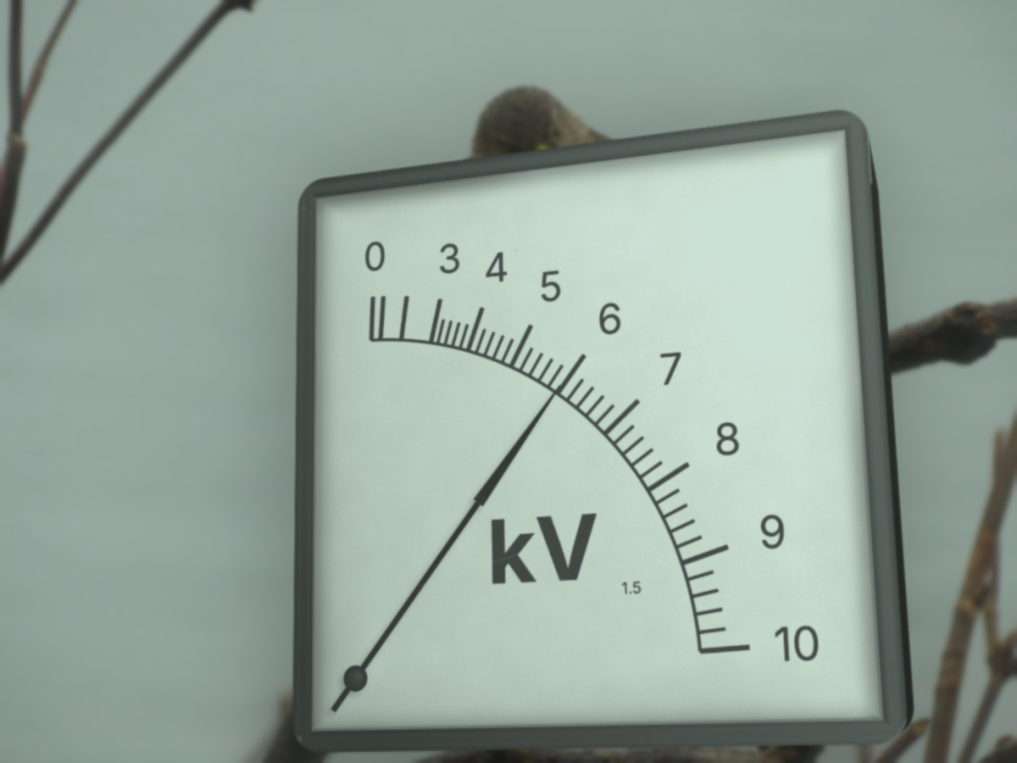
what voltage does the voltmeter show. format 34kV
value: 6kV
